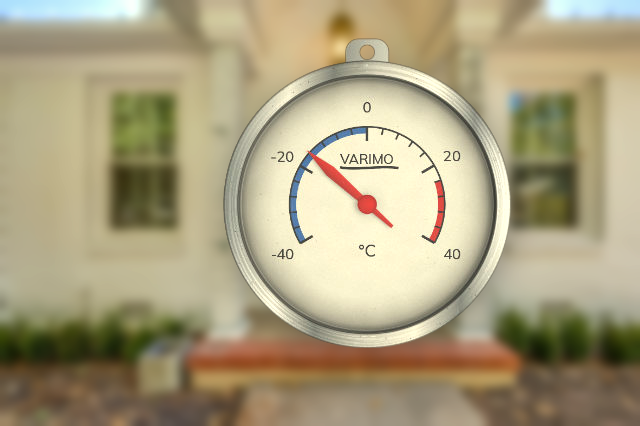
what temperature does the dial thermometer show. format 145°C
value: -16°C
